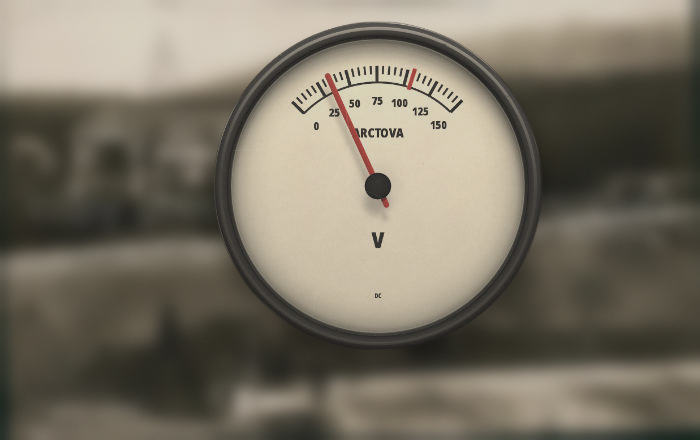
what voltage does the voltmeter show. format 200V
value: 35V
